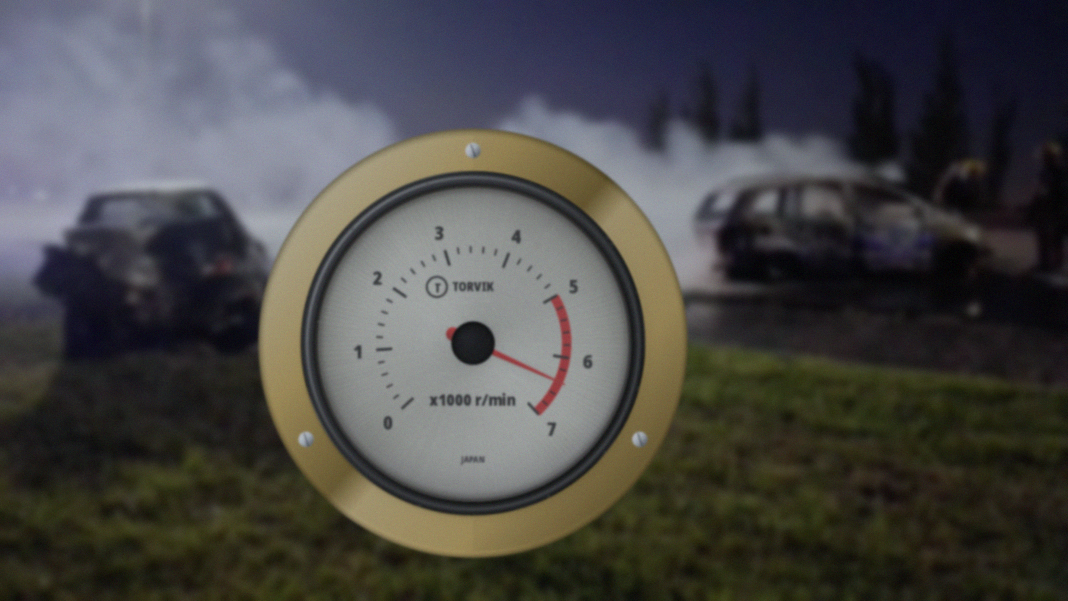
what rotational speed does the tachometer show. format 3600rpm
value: 6400rpm
